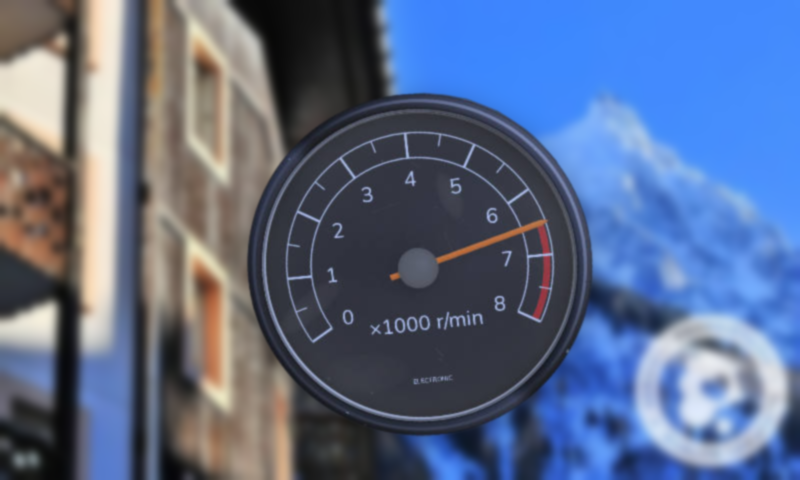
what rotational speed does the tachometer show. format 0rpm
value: 6500rpm
